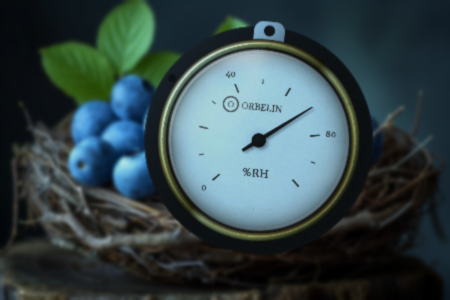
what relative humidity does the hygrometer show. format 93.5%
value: 70%
